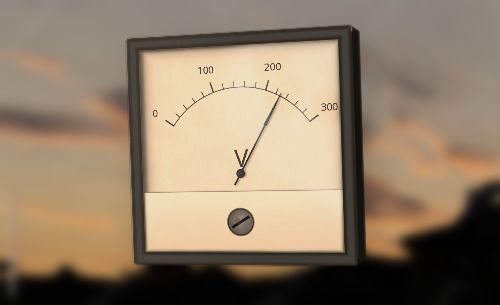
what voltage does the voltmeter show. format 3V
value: 230V
